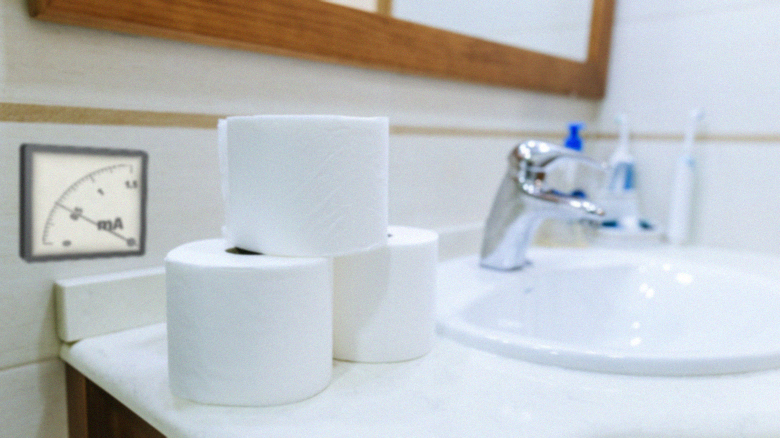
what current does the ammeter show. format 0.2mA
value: 0.5mA
